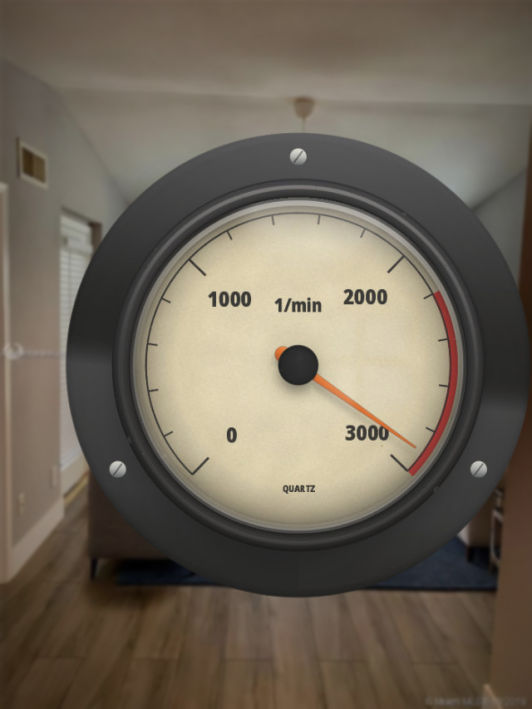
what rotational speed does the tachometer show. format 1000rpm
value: 2900rpm
